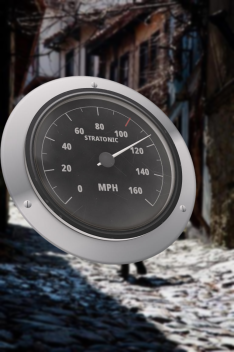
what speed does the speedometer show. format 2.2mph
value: 115mph
